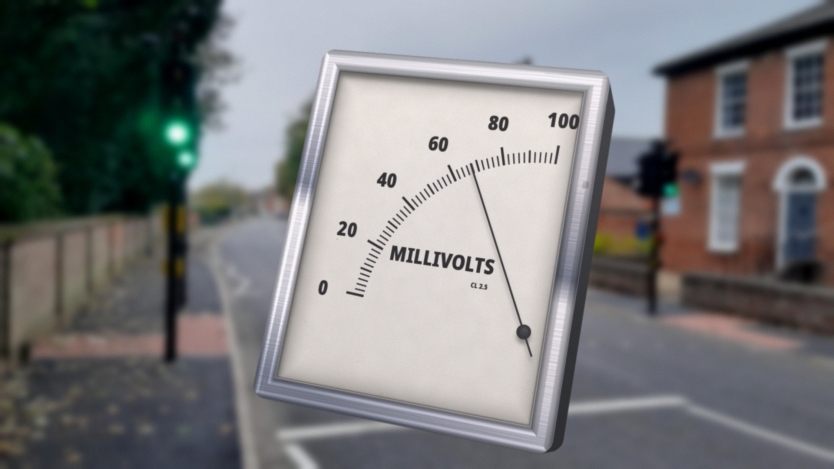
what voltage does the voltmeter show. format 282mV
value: 68mV
